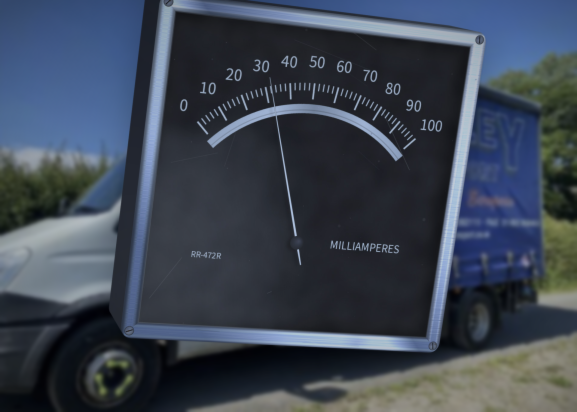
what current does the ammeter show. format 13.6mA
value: 32mA
